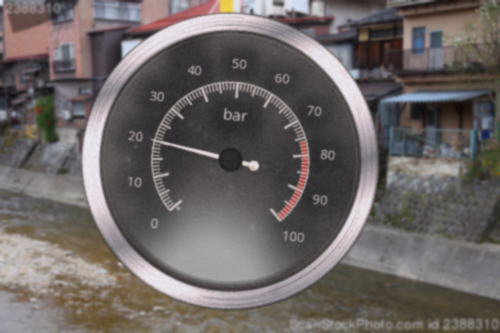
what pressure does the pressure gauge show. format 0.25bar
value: 20bar
